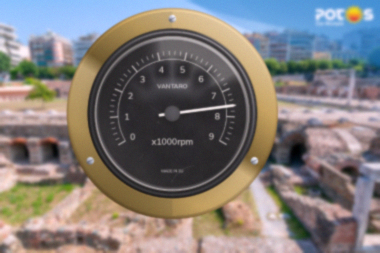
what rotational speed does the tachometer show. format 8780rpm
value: 7600rpm
